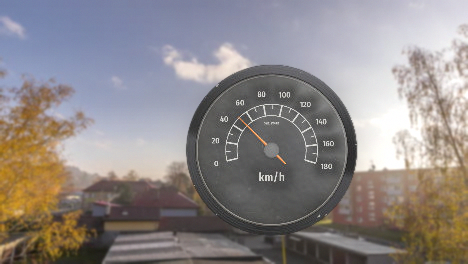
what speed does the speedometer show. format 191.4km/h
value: 50km/h
